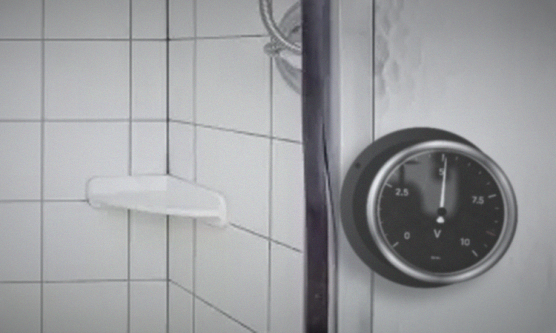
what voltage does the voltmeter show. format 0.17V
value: 5V
